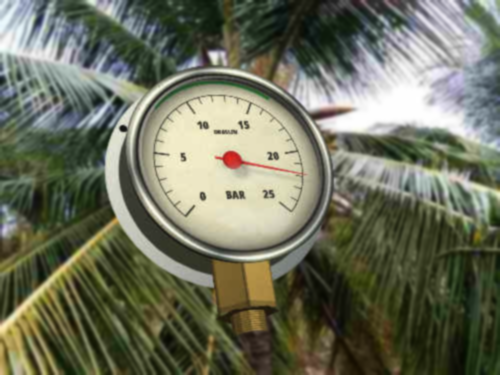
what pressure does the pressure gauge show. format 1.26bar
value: 22bar
